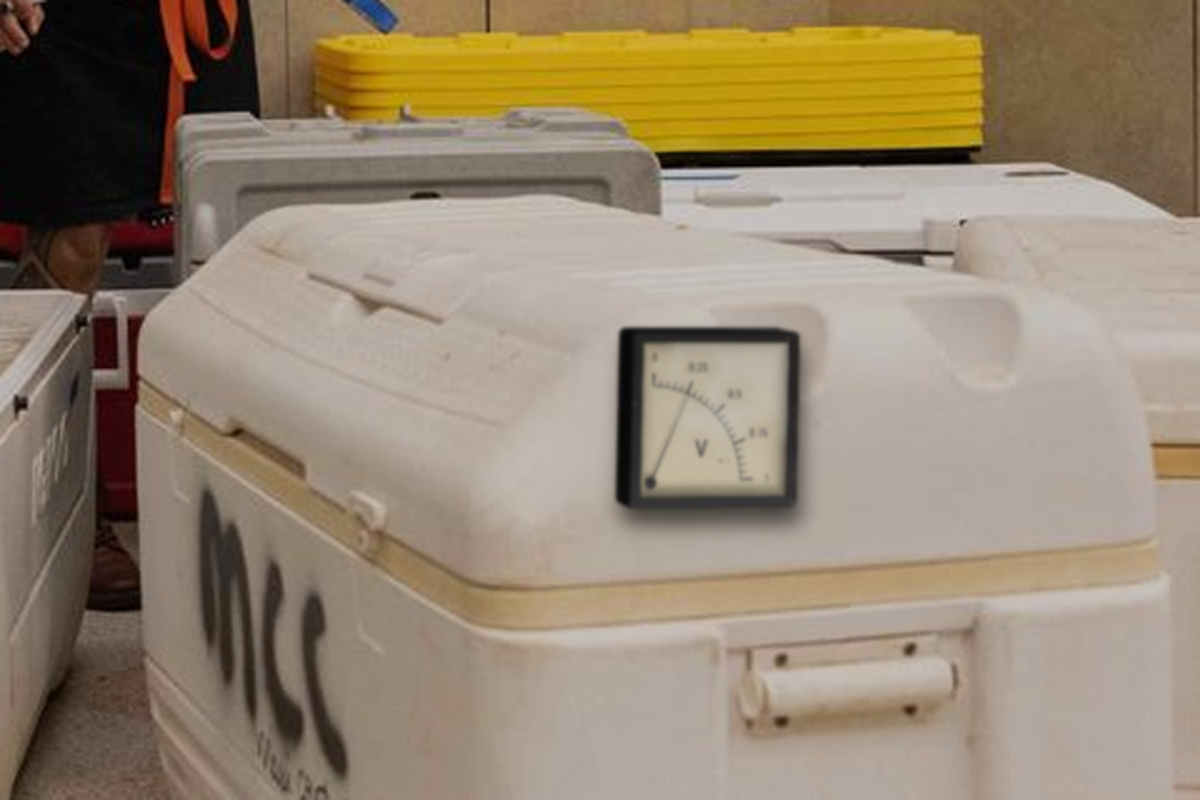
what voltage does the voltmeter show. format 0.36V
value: 0.25V
